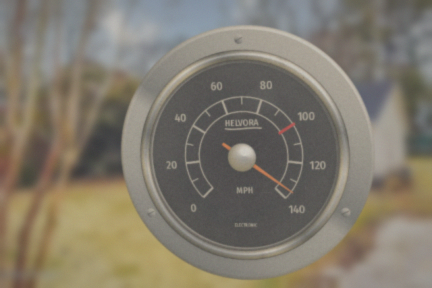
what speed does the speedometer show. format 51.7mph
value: 135mph
